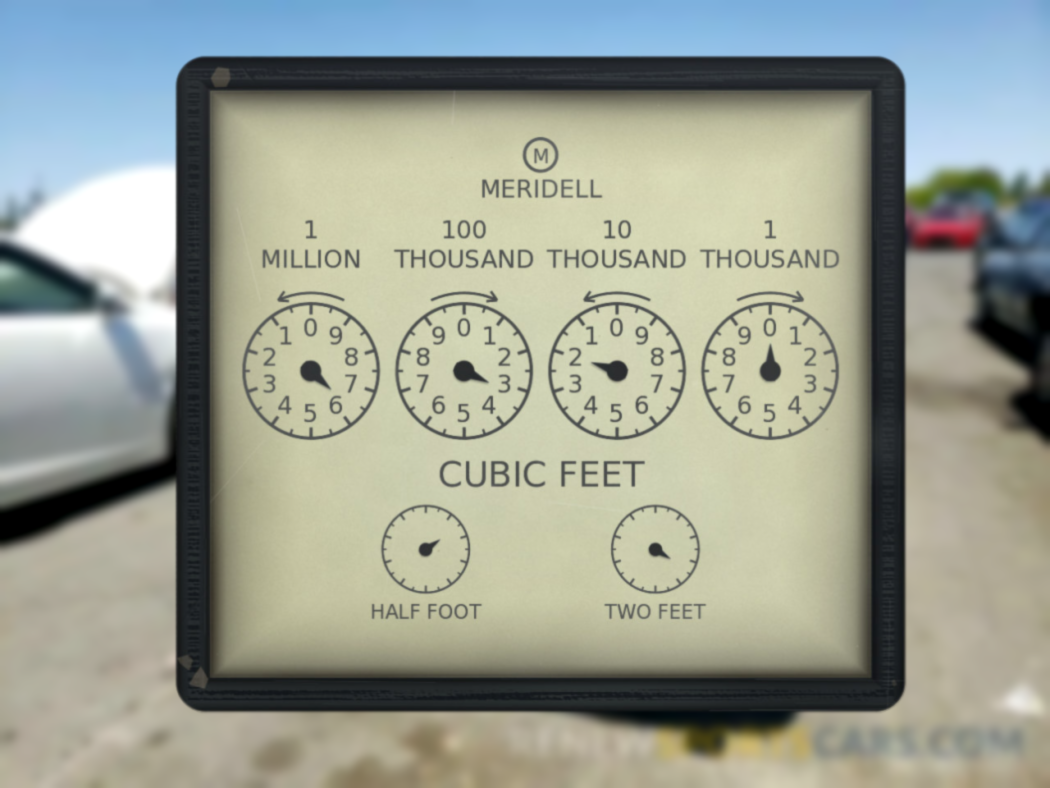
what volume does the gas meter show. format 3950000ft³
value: 632000ft³
